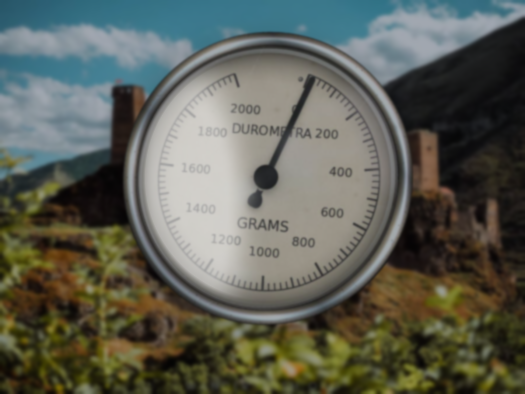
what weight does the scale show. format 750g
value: 20g
